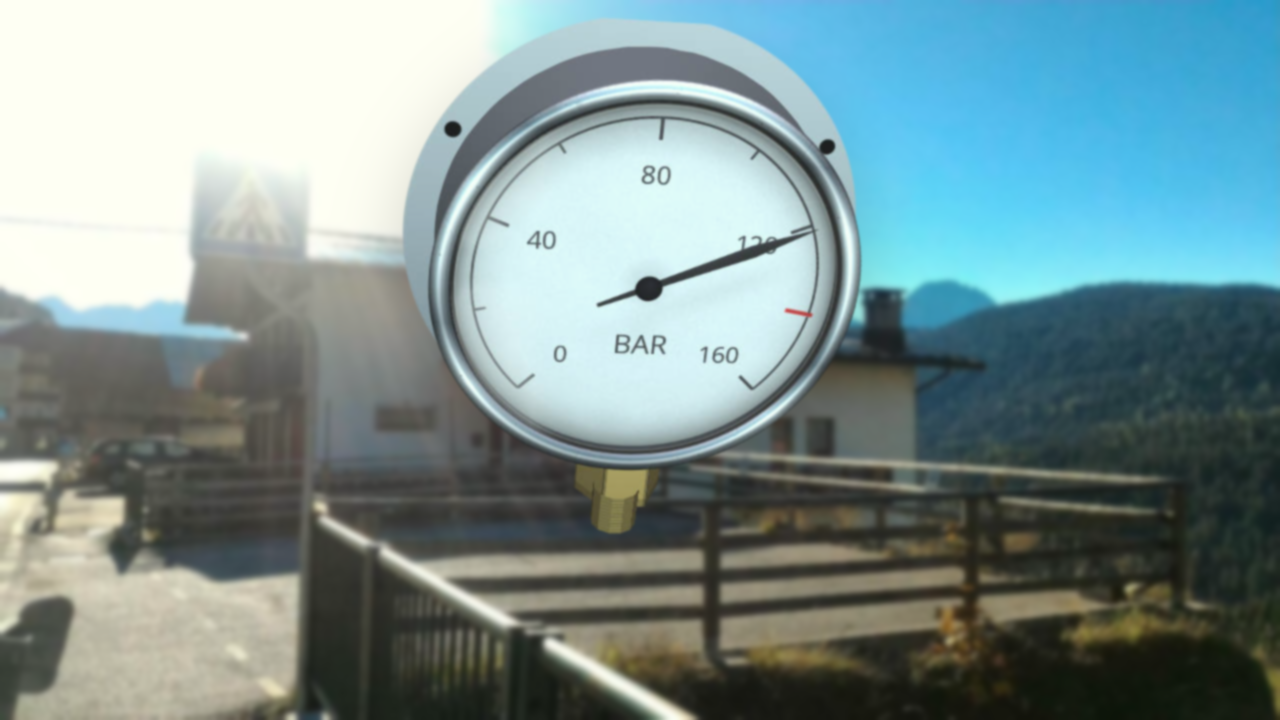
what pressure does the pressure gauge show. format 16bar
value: 120bar
